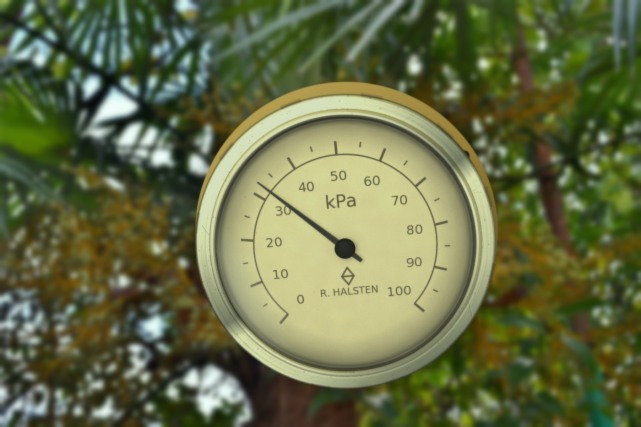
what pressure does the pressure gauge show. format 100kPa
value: 32.5kPa
